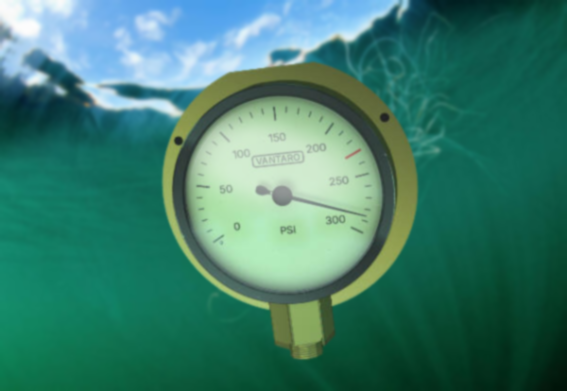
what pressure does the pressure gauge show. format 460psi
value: 285psi
